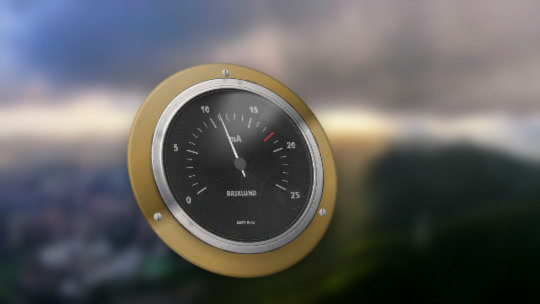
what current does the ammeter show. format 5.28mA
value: 11mA
